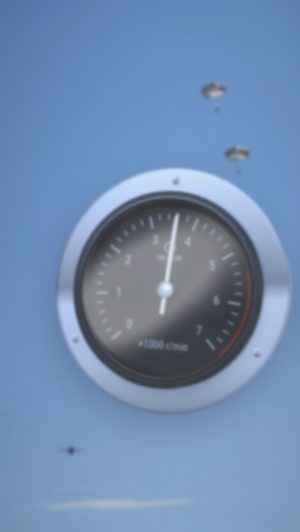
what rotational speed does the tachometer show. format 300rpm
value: 3600rpm
